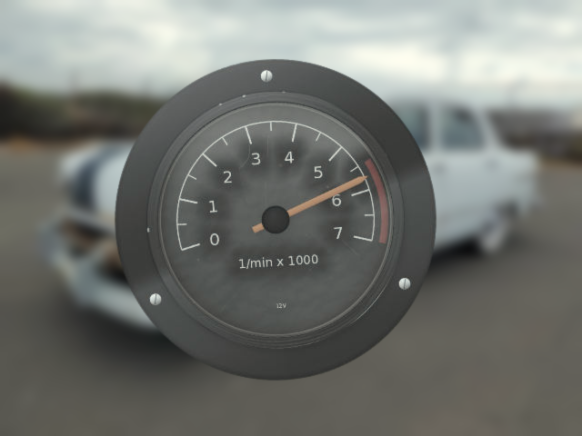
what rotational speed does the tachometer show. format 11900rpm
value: 5750rpm
